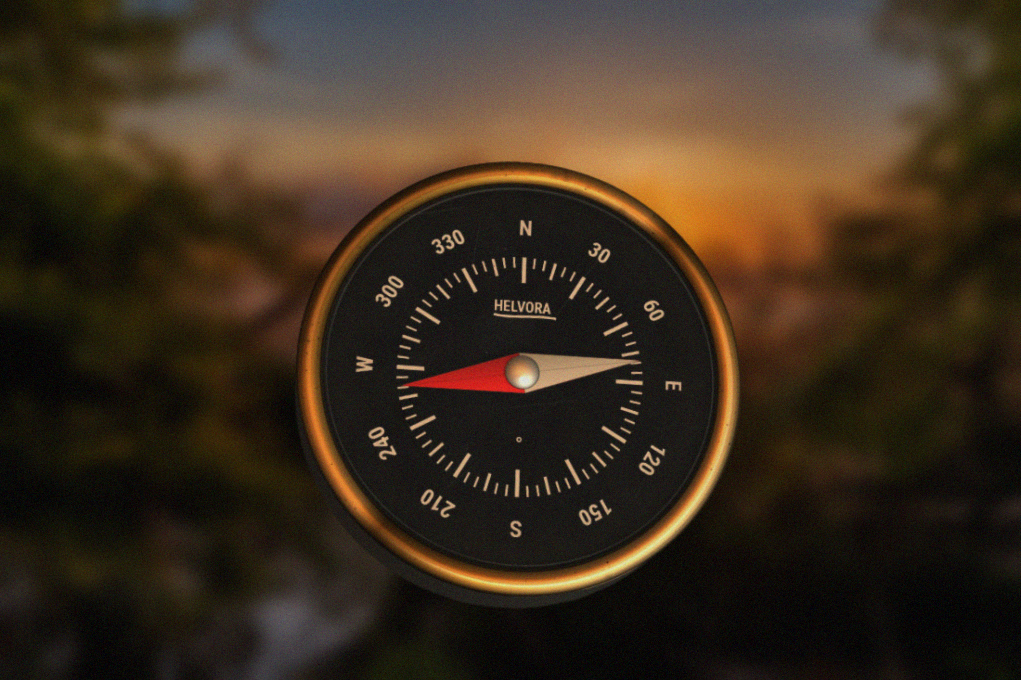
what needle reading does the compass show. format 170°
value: 260°
